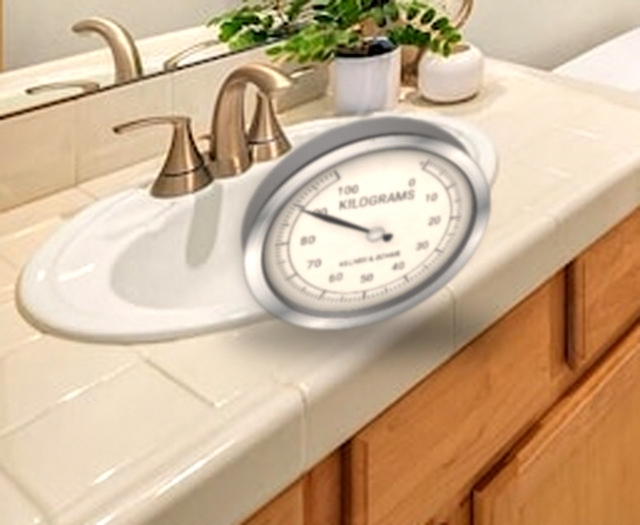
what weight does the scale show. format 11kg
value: 90kg
